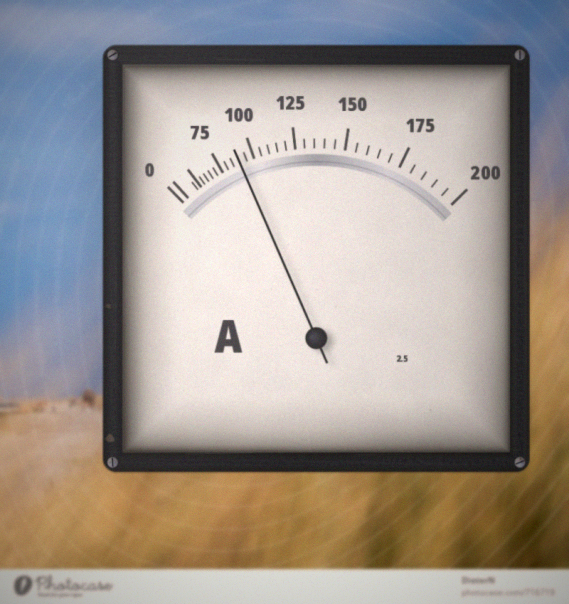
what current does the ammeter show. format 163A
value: 90A
